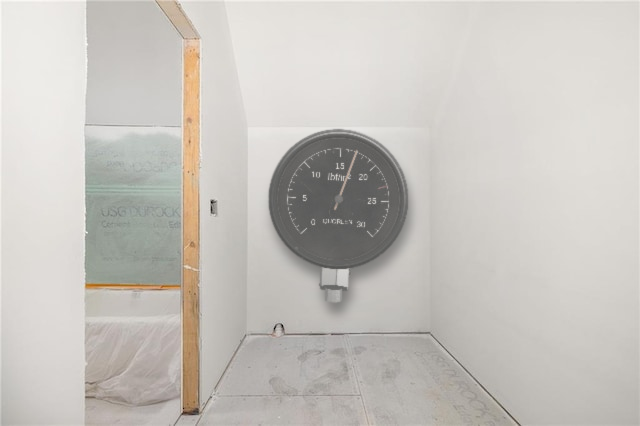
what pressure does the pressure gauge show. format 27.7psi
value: 17psi
